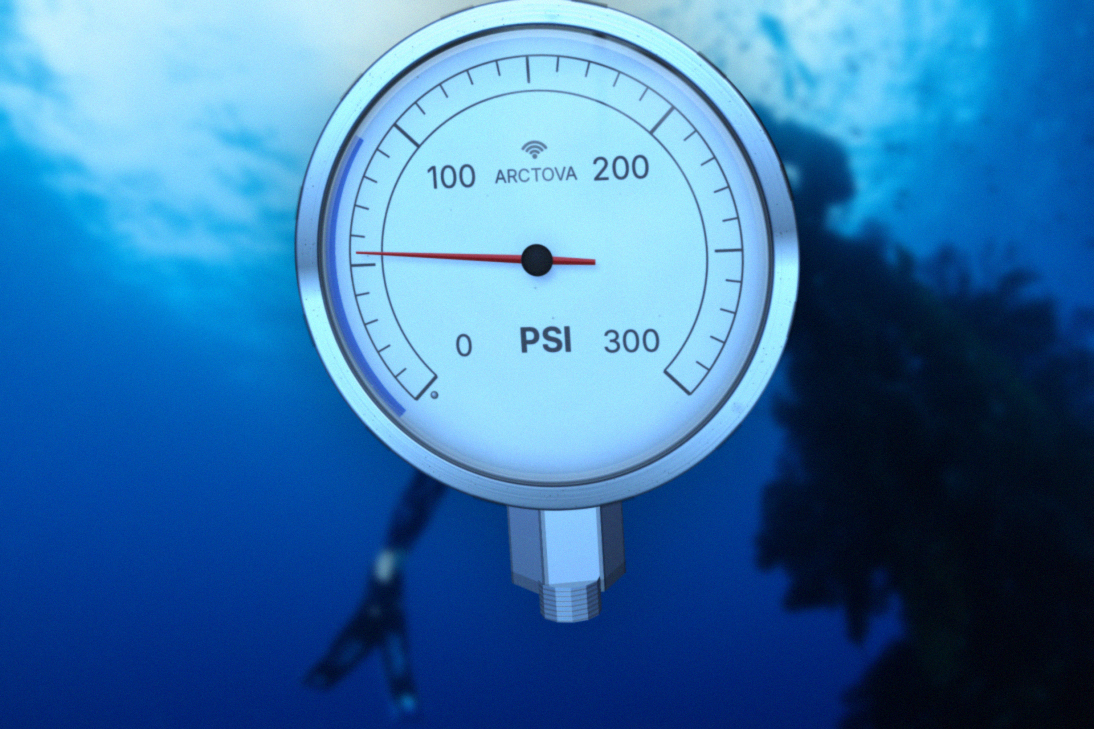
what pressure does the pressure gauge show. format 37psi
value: 55psi
